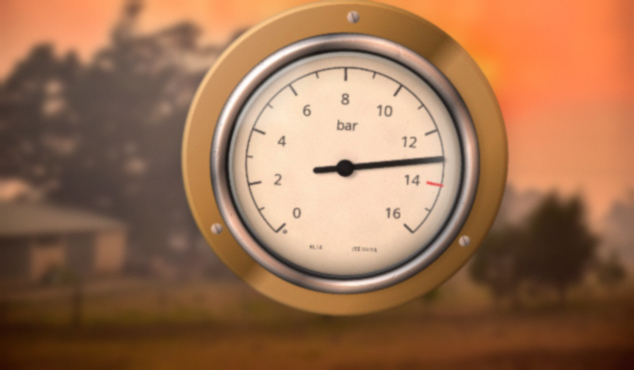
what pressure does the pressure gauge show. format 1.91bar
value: 13bar
